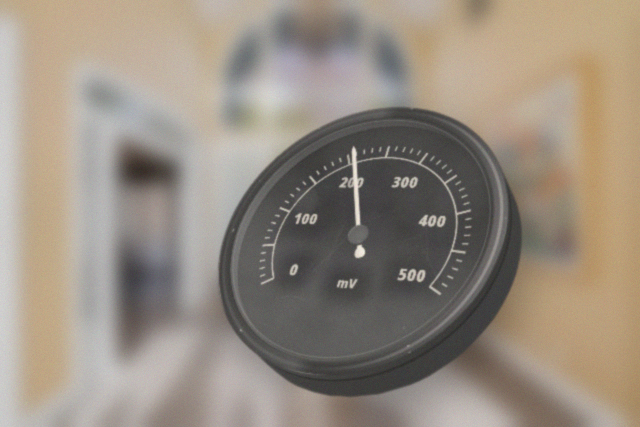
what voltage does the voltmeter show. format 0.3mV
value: 210mV
